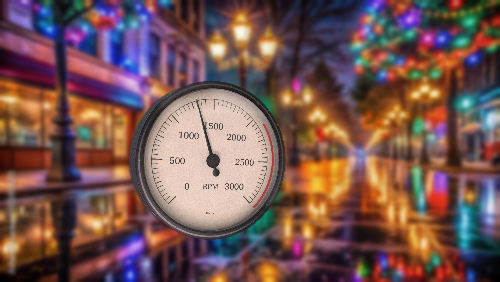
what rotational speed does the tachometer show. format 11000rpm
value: 1300rpm
